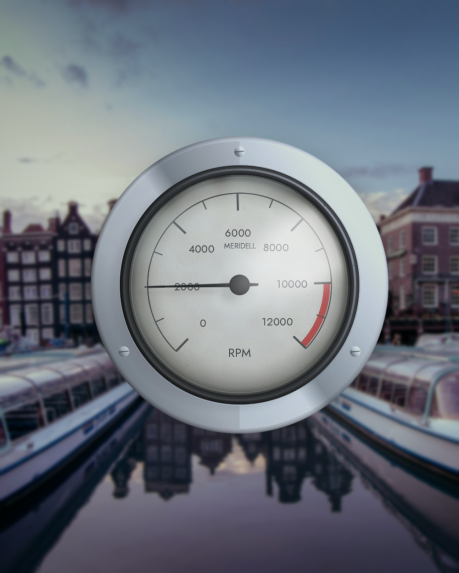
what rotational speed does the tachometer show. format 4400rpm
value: 2000rpm
